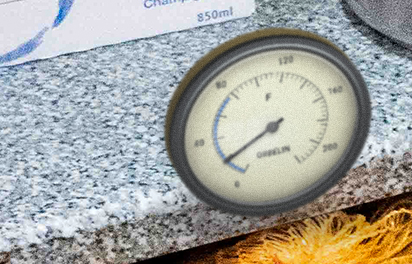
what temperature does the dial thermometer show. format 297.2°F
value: 20°F
